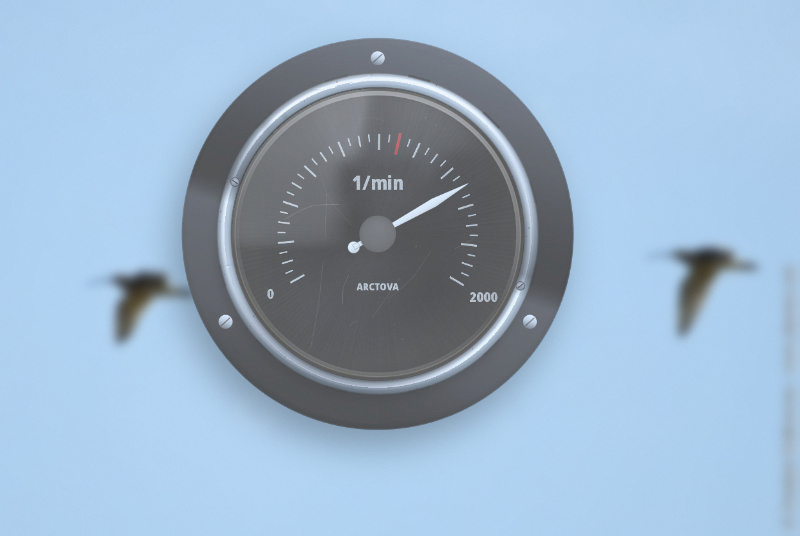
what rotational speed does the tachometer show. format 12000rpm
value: 1500rpm
